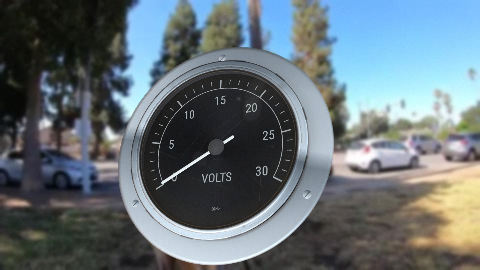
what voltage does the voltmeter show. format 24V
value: 0V
